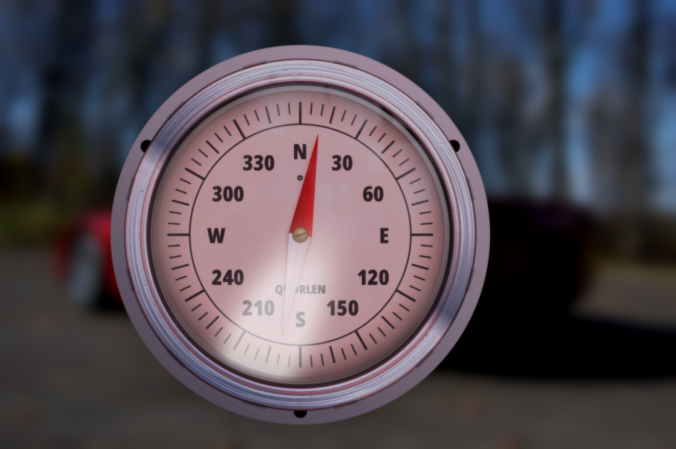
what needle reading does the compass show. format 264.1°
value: 10°
